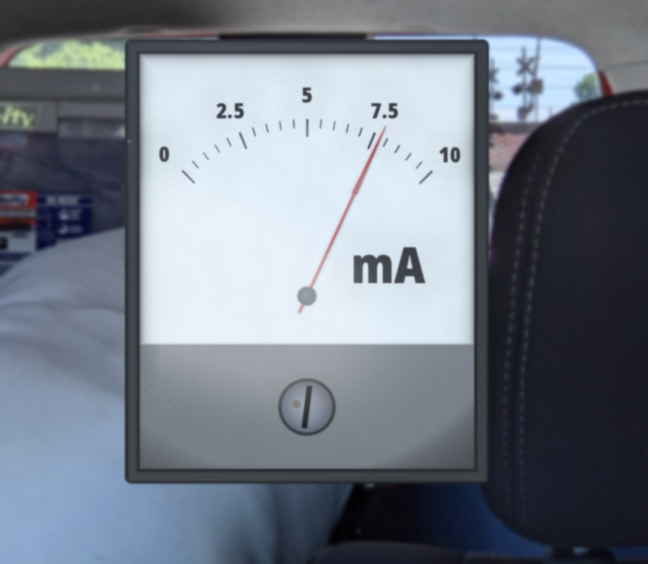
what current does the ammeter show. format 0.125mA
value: 7.75mA
